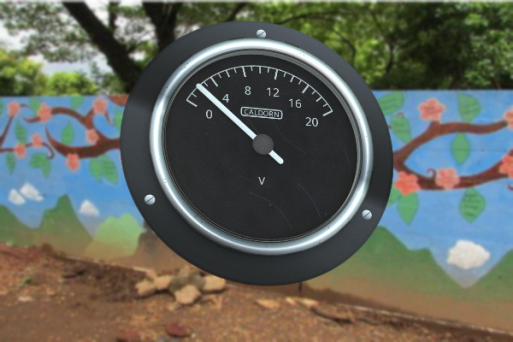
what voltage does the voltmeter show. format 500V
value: 2V
